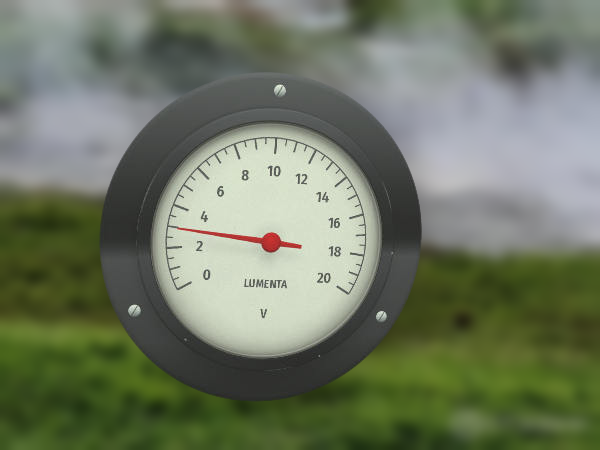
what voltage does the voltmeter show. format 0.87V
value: 3V
